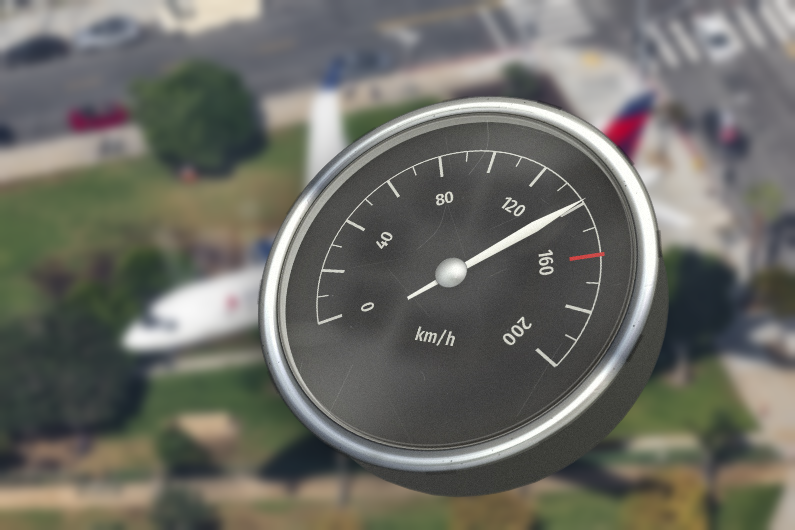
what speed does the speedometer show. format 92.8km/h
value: 140km/h
